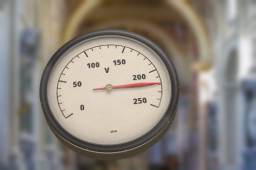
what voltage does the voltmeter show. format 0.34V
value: 220V
